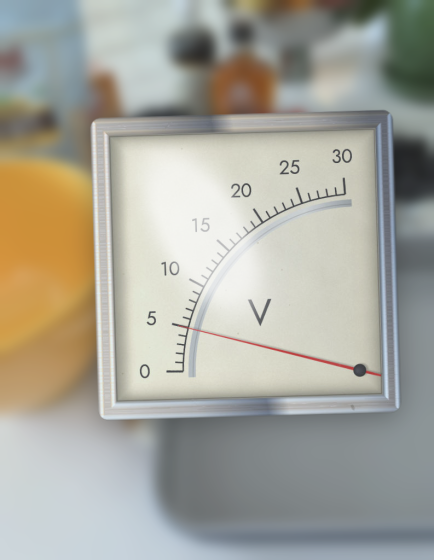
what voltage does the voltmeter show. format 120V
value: 5V
